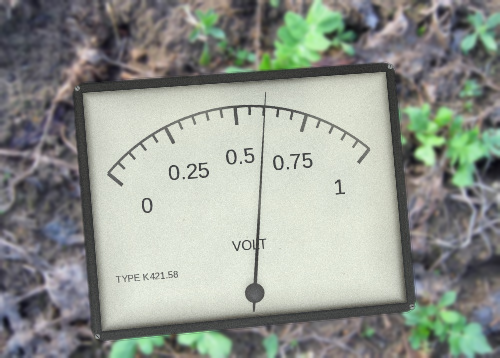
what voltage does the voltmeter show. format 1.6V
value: 0.6V
